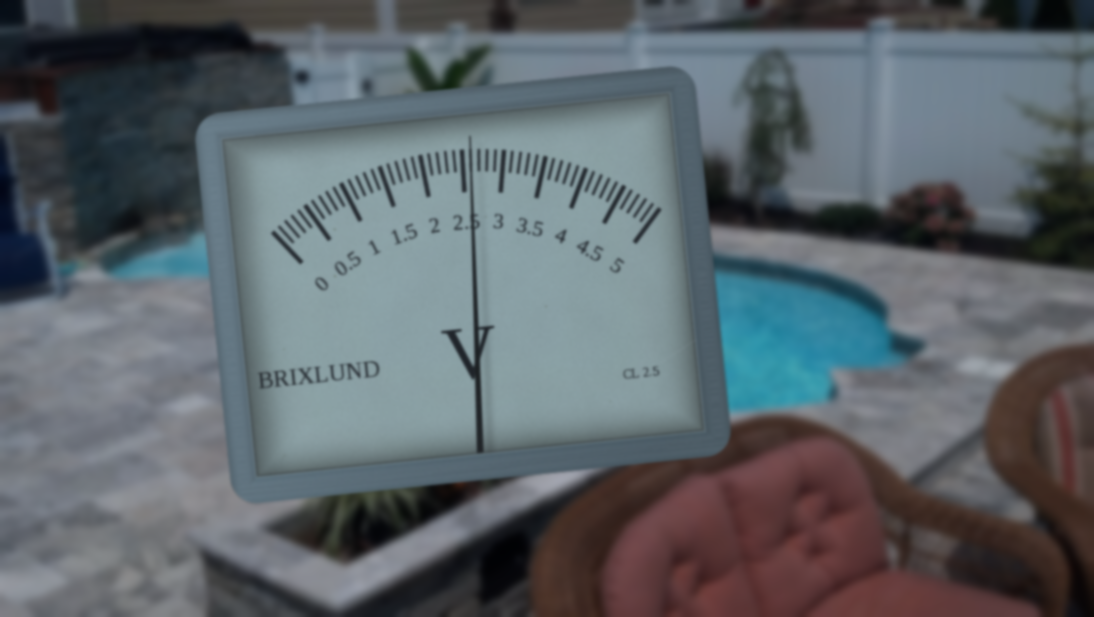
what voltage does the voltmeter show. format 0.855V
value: 2.6V
